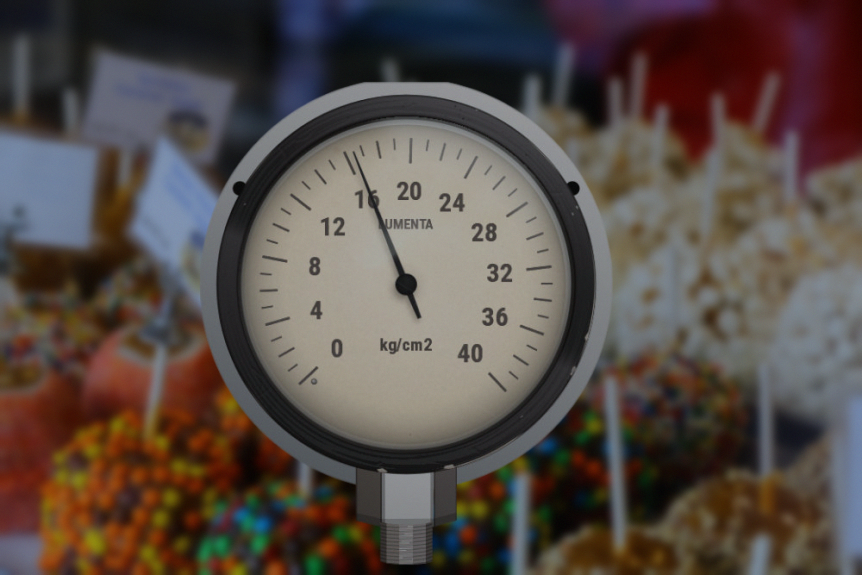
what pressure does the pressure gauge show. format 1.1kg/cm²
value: 16.5kg/cm²
